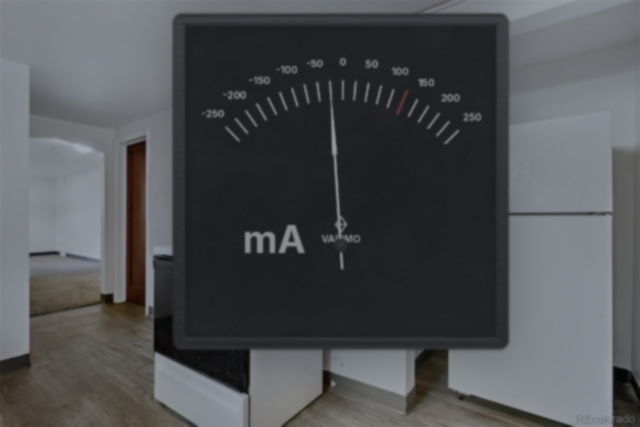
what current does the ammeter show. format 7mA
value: -25mA
